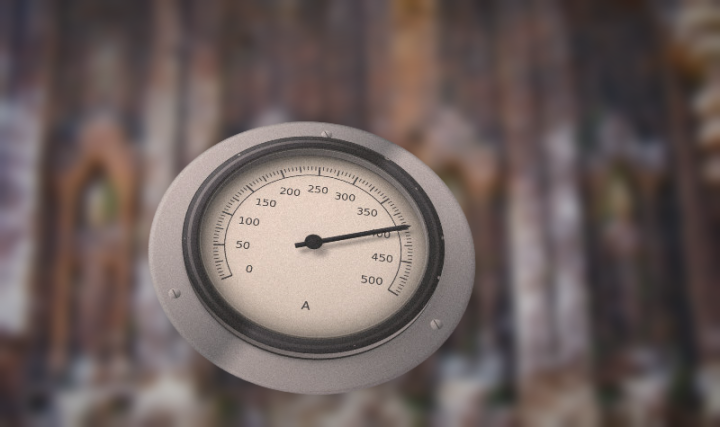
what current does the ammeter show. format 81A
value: 400A
